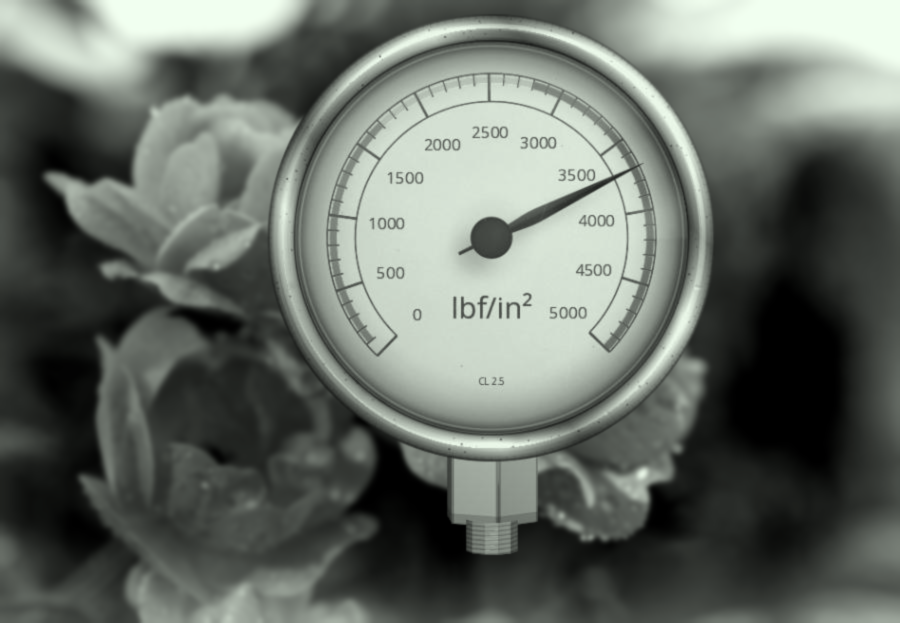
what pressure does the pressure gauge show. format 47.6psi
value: 3700psi
